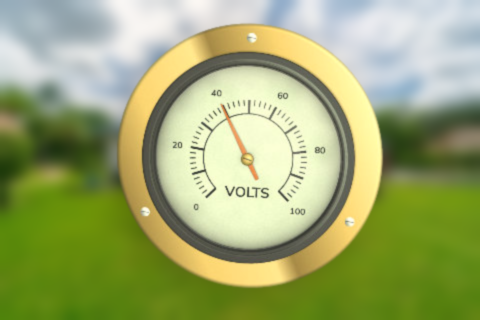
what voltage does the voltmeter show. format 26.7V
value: 40V
